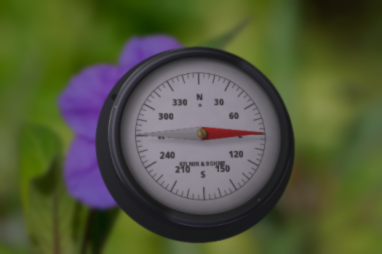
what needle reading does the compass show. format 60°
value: 90°
